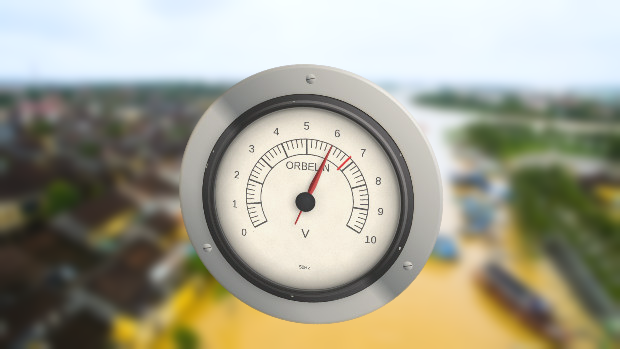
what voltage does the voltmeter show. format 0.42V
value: 6V
